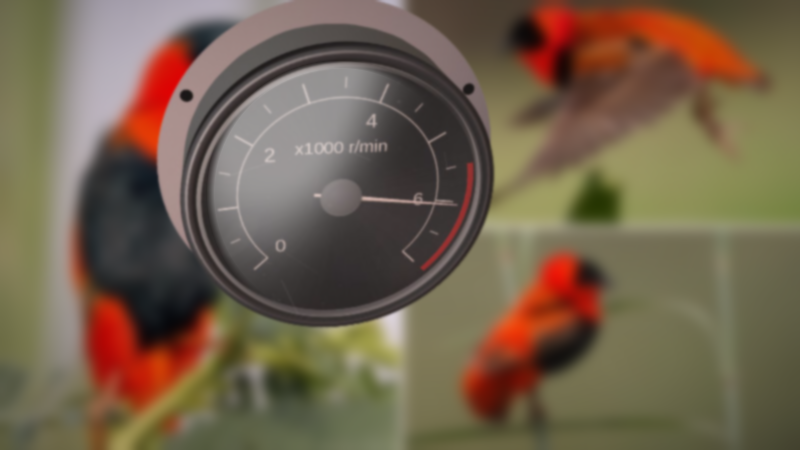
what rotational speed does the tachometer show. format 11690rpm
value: 6000rpm
